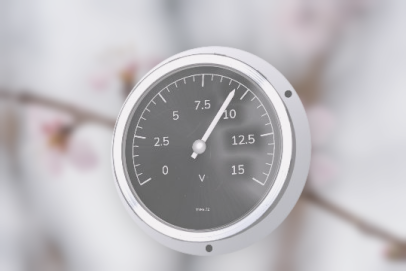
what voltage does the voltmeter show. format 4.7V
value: 9.5V
